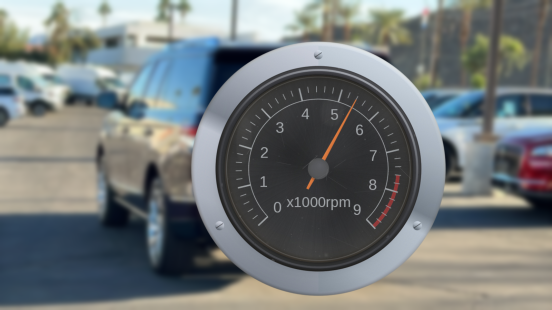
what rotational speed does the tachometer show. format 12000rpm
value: 5400rpm
